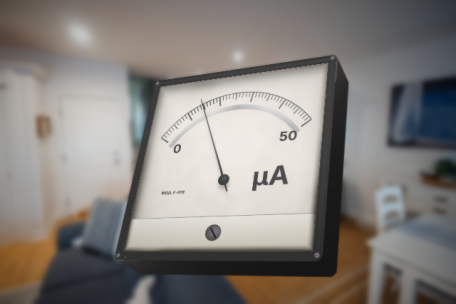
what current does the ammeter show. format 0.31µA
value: 15µA
